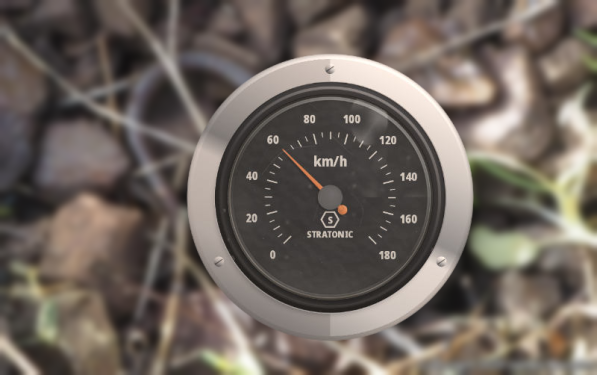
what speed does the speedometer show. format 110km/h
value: 60km/h
